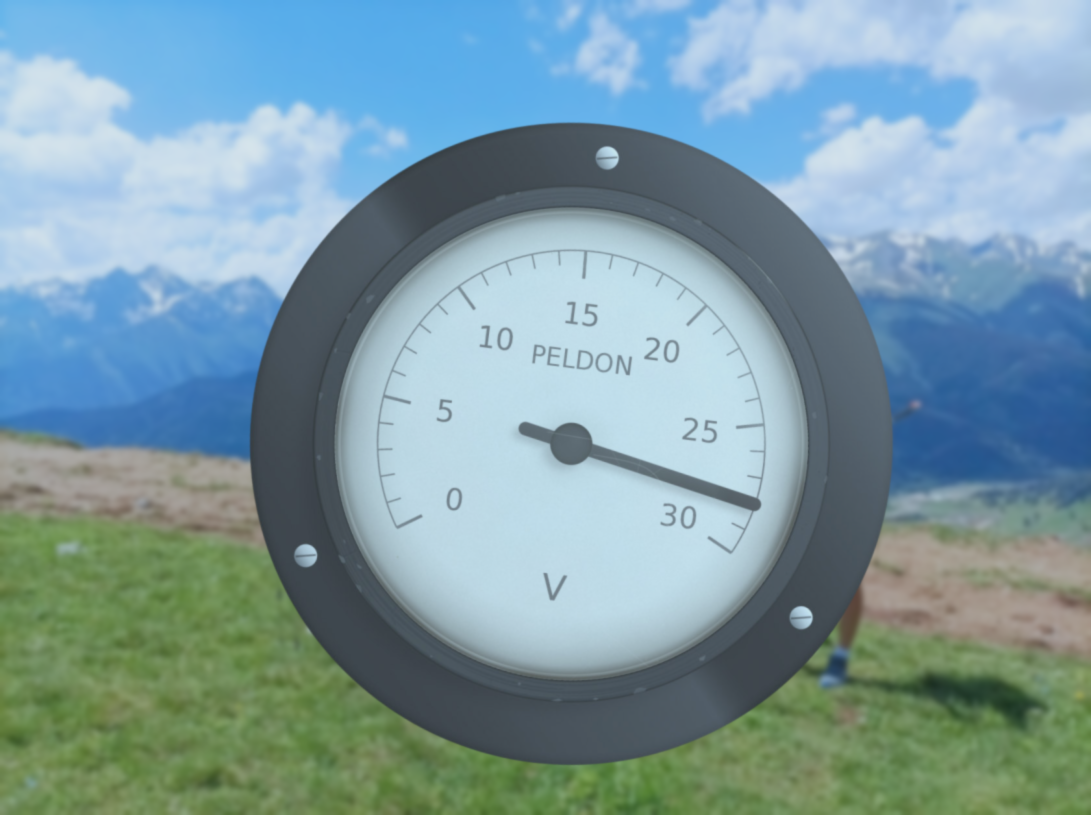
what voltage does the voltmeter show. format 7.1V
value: 28V
